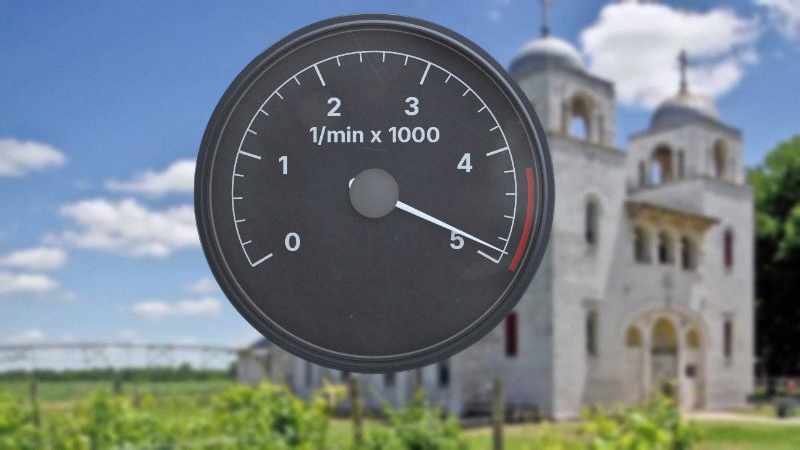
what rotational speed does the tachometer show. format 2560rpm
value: 4900rpm
